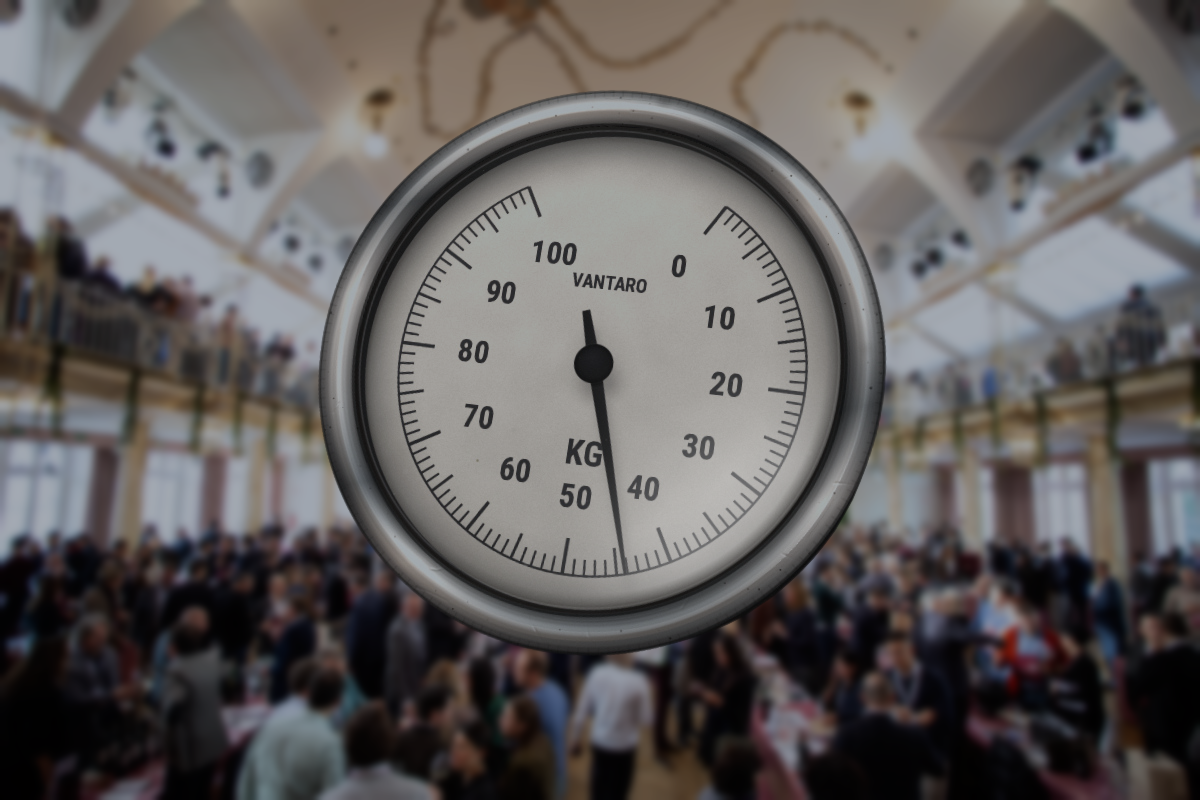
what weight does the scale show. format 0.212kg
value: 44kg
